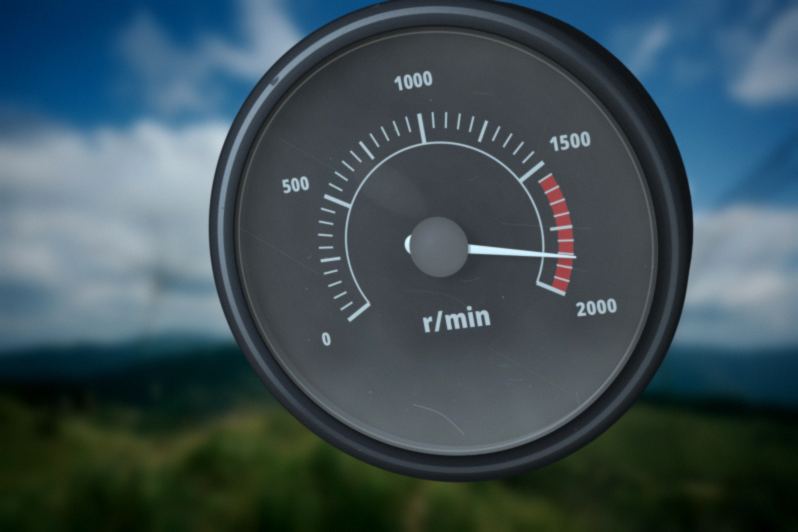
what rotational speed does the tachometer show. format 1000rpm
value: 1850rpm
